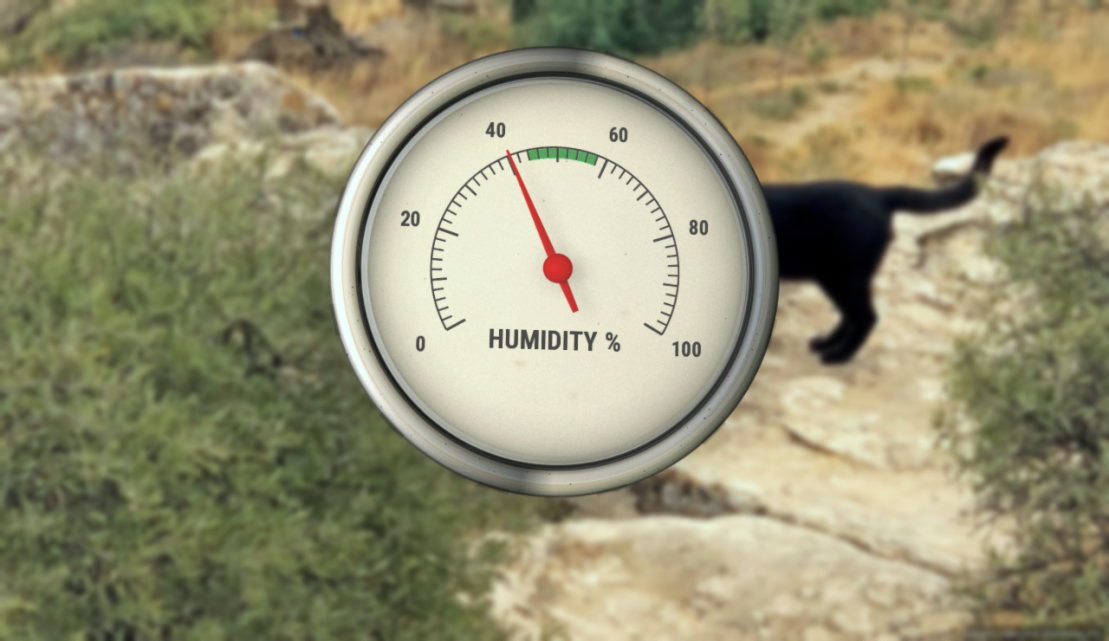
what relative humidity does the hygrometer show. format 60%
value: 40%
